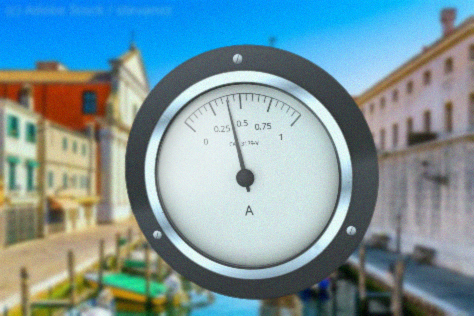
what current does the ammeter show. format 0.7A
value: 0.4A
